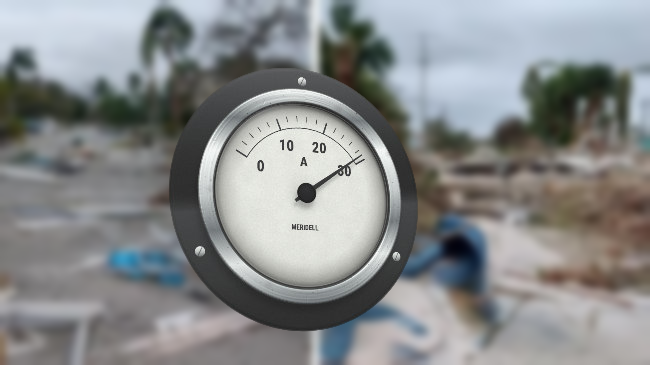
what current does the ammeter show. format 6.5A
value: 29A
